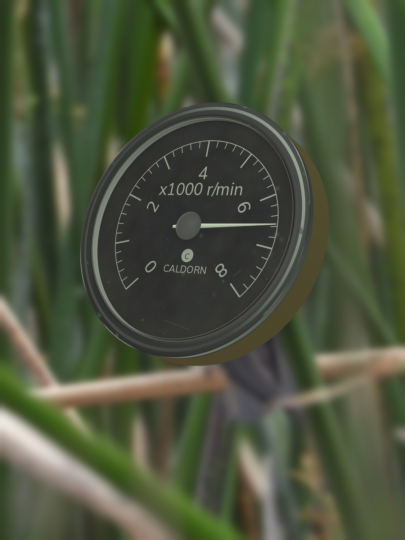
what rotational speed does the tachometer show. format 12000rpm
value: 6600rpm
